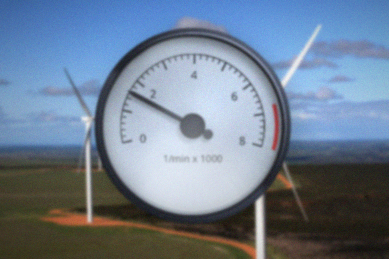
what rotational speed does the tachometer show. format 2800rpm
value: 1600rpm
